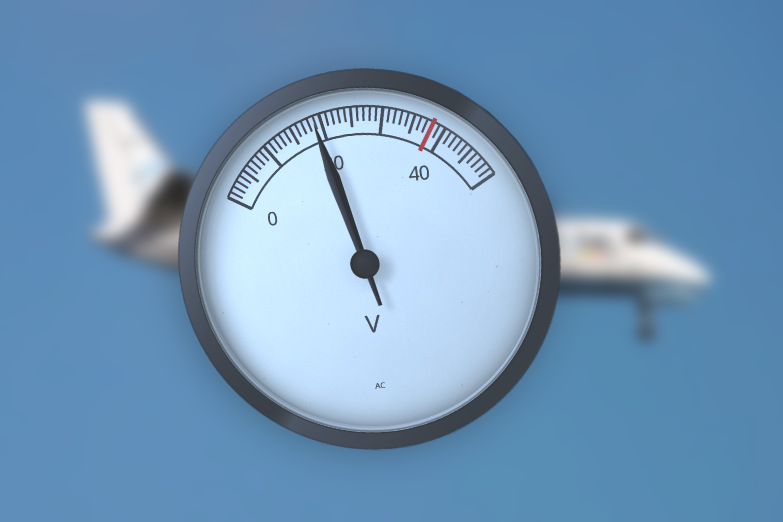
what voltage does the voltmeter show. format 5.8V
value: 19V
